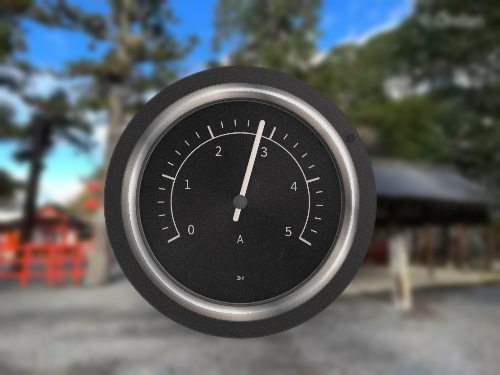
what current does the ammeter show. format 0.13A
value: 2.8A
